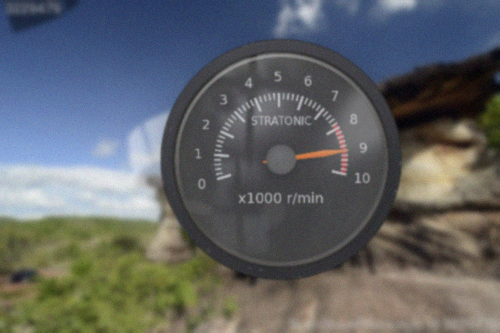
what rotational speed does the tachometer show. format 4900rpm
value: 9000rpm
